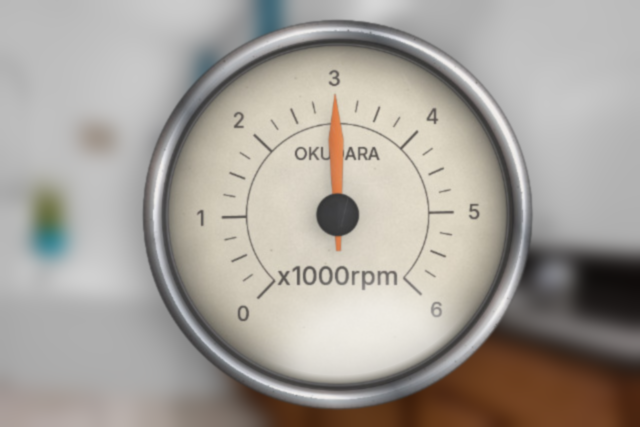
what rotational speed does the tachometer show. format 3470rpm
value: 3000rpm
